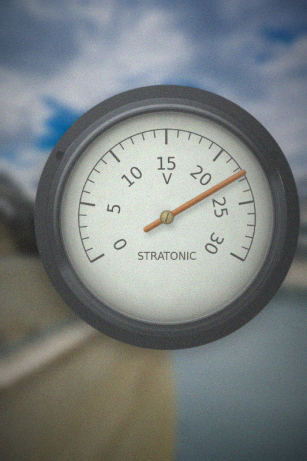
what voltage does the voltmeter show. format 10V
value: 22.5V
